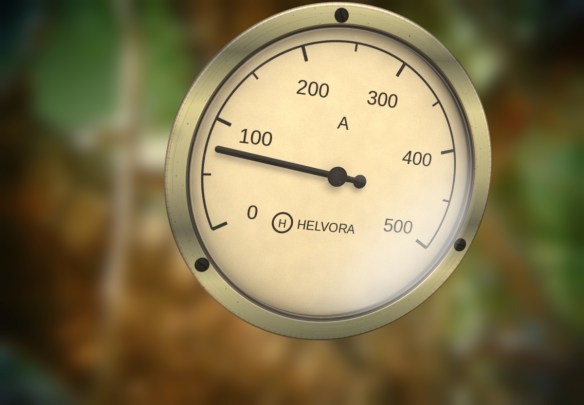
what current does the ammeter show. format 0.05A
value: 75A
